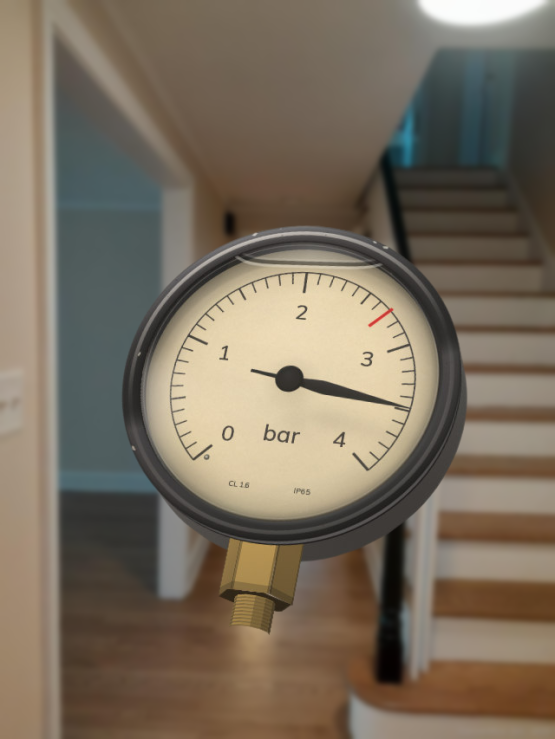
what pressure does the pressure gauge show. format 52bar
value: 3.5bar
